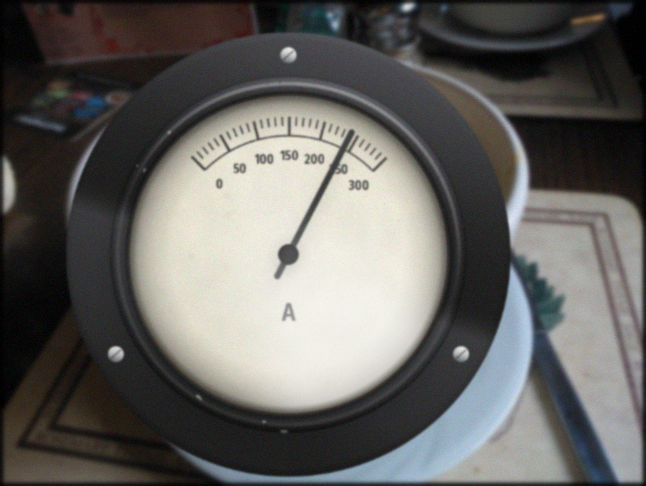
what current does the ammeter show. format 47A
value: 240A
